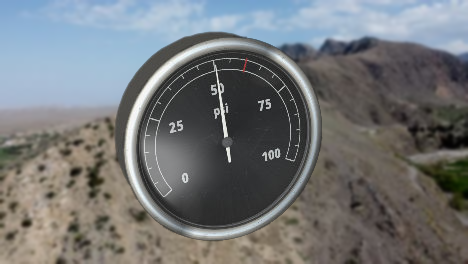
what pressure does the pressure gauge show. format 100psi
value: 50psi
